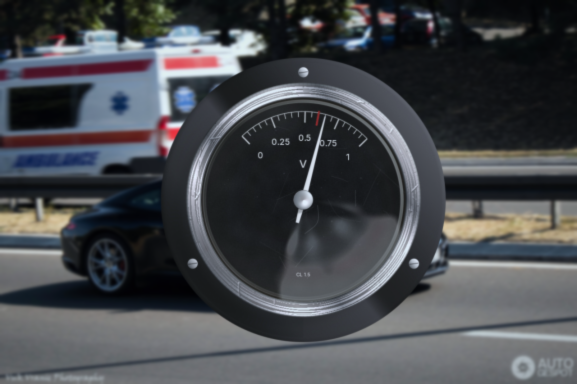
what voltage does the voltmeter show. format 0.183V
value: 0.65V
